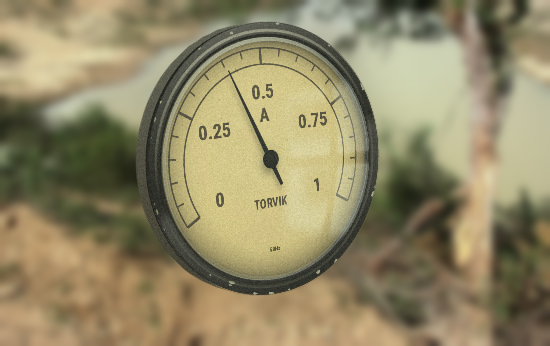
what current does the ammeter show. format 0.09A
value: 0.4A
